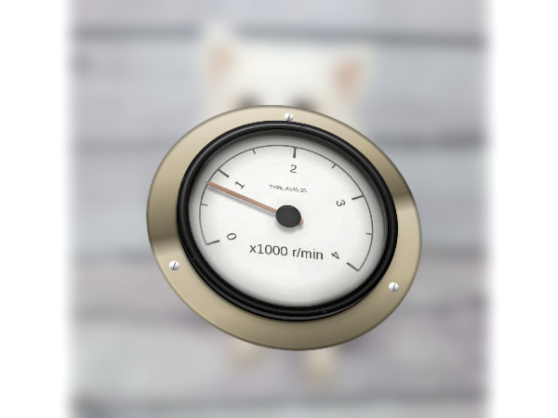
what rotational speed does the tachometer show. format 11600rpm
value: 750rpm
